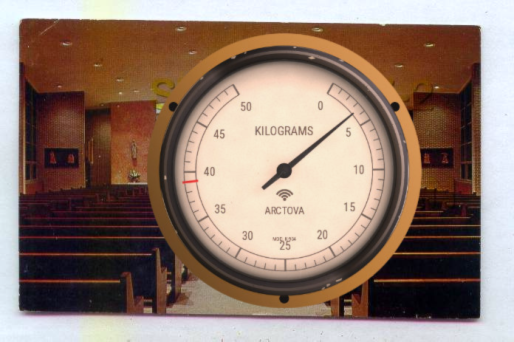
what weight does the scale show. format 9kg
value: 3.5kg
